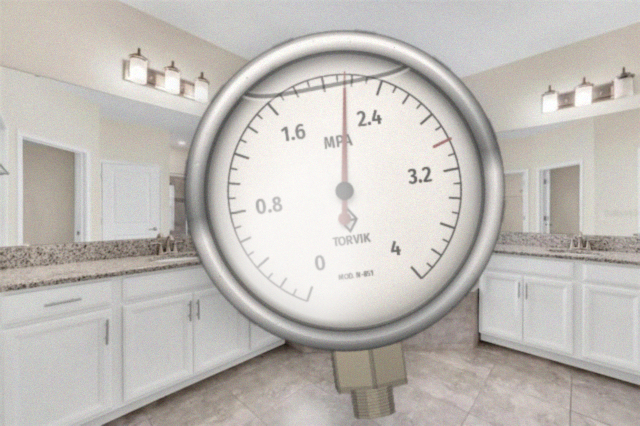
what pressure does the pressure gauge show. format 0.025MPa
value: 2.15MPa
